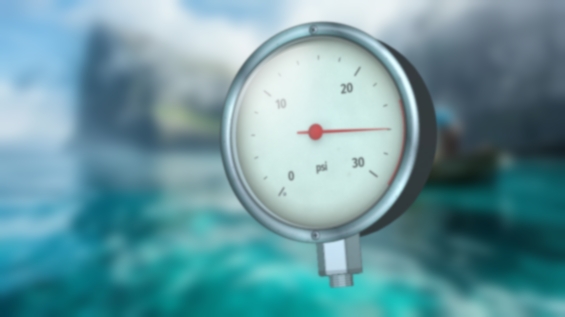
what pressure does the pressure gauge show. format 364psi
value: 26psi
